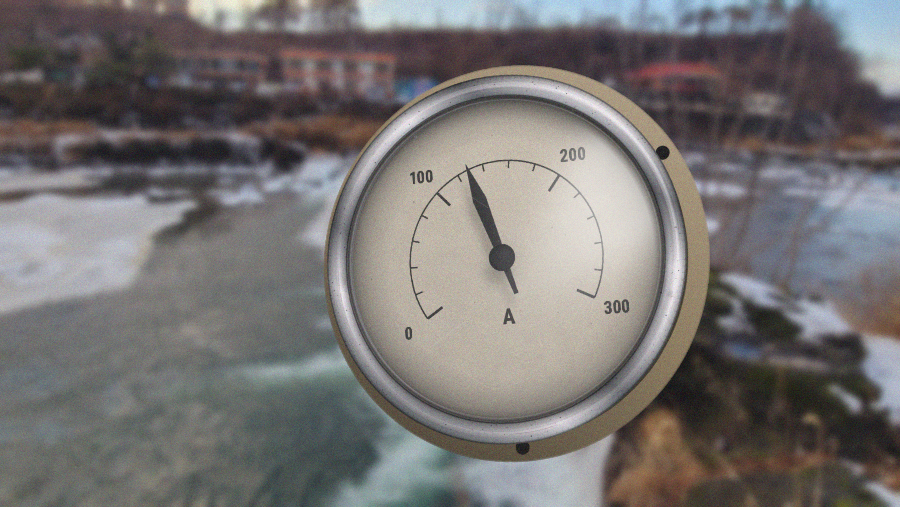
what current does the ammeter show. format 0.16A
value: 130A
